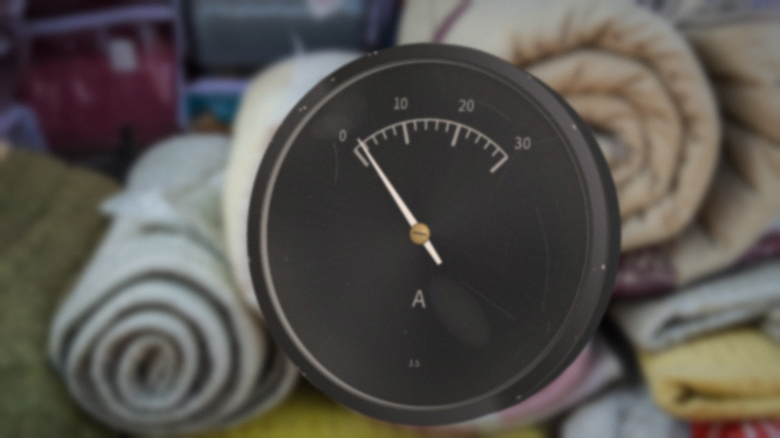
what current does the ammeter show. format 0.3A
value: 2A
